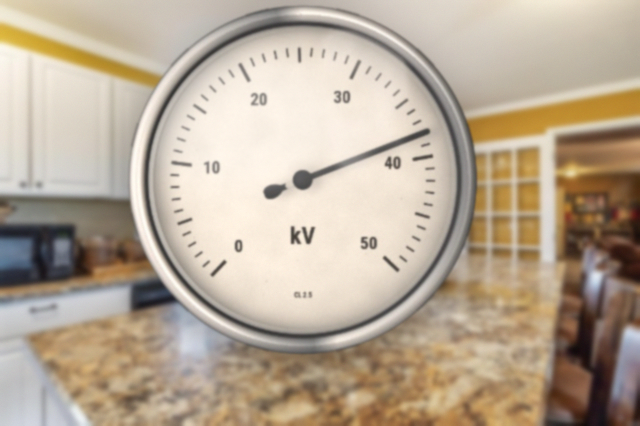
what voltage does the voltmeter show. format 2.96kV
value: 38kV
